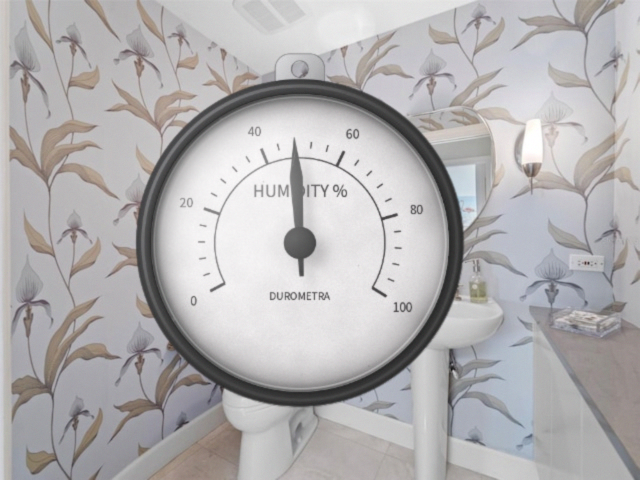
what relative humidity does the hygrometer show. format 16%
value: 48%
